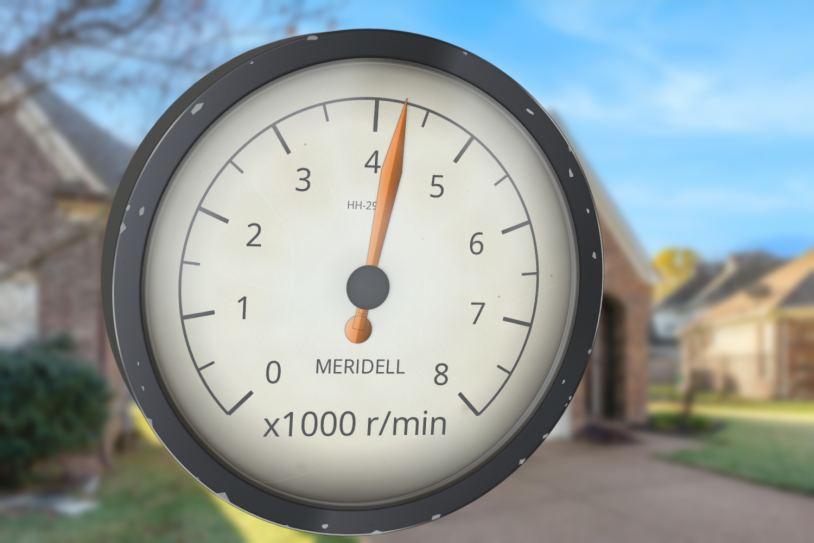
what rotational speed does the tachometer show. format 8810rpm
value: 4250rpm
